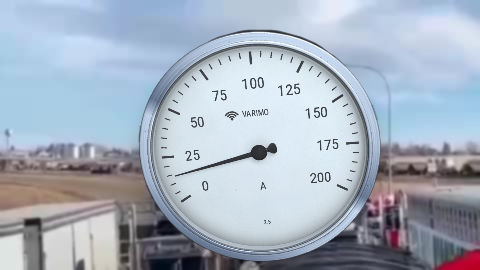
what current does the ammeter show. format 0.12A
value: 15A
